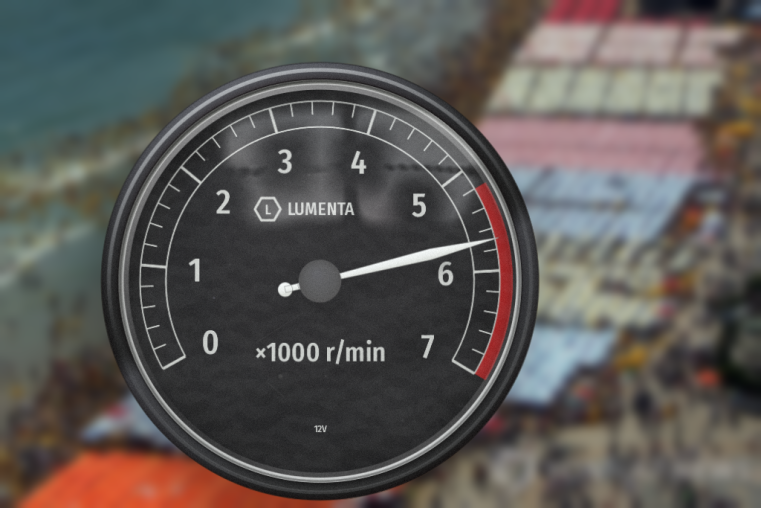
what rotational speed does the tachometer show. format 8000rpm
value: 5700rpm
